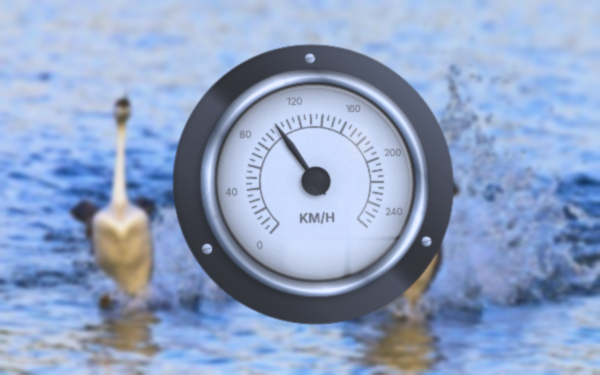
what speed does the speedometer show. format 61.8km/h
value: 100km/h
